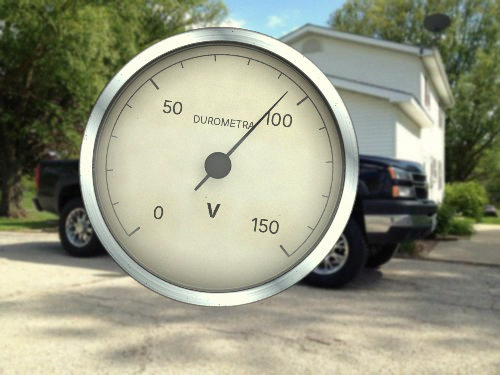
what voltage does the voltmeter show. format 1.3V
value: 95V
